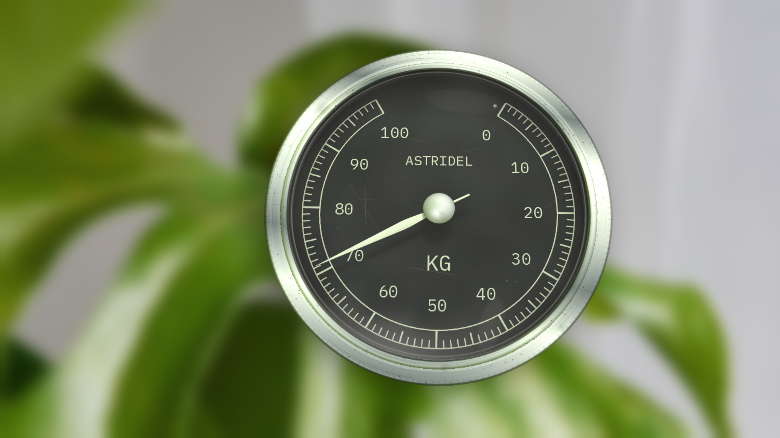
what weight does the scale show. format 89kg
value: 71kg
